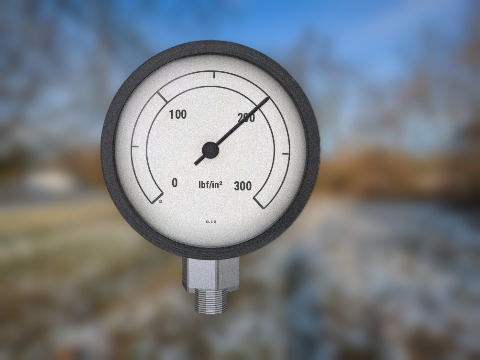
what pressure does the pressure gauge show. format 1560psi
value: 200psi
